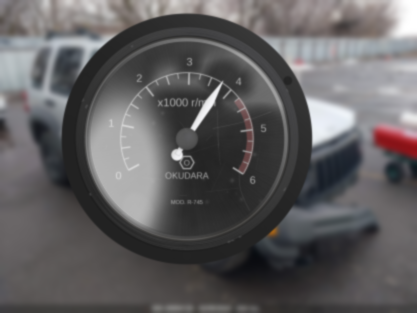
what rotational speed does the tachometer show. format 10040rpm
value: 3750rpm
